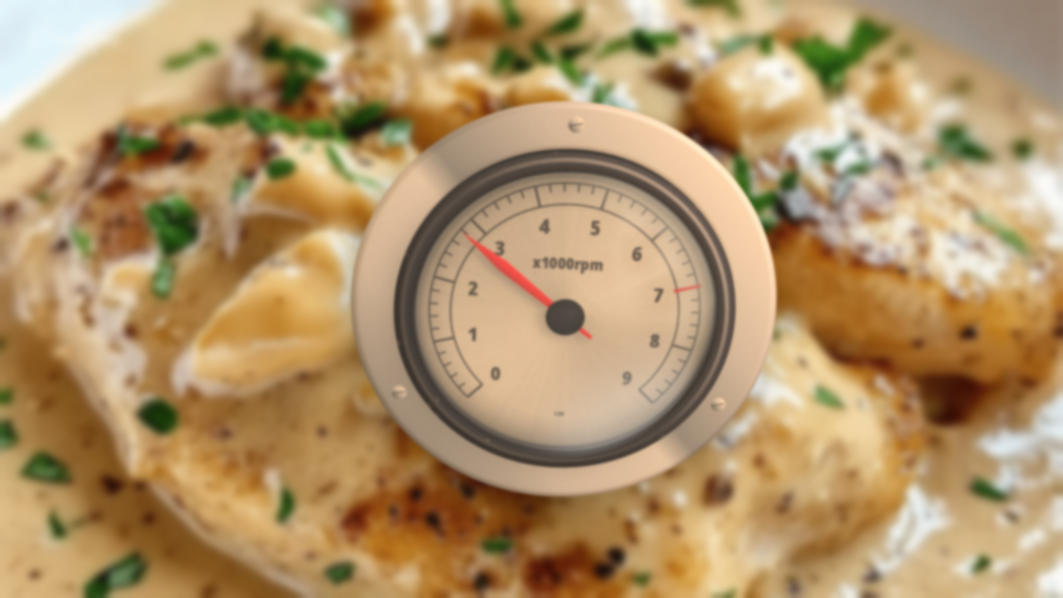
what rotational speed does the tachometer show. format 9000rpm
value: 2800rpm
